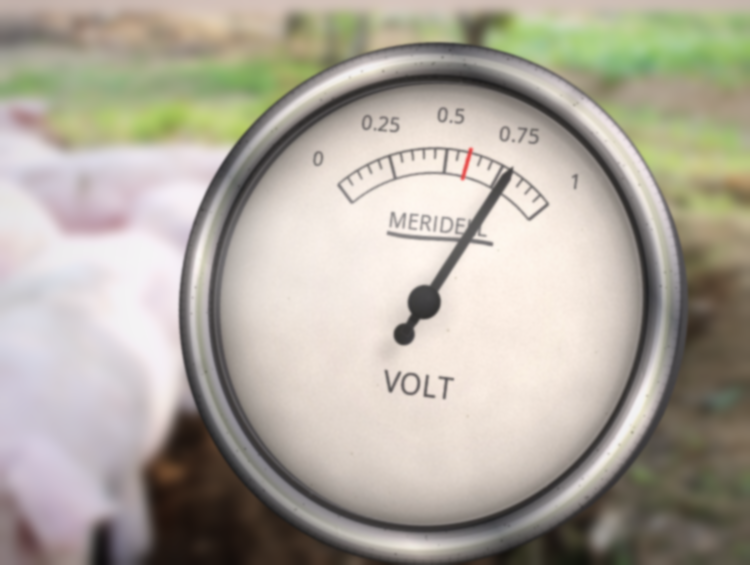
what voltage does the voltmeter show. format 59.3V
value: 0.8V
